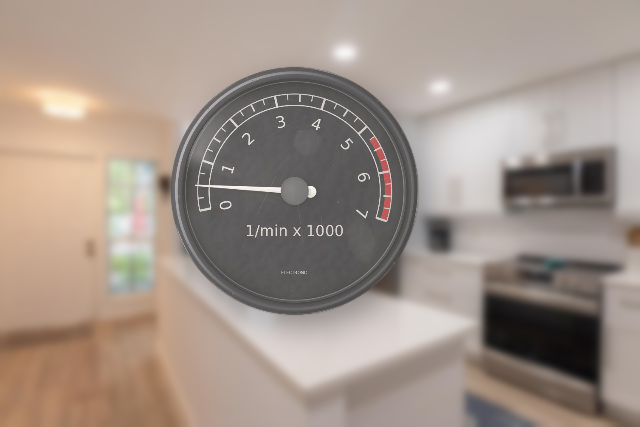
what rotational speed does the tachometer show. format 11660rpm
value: 500rpm
